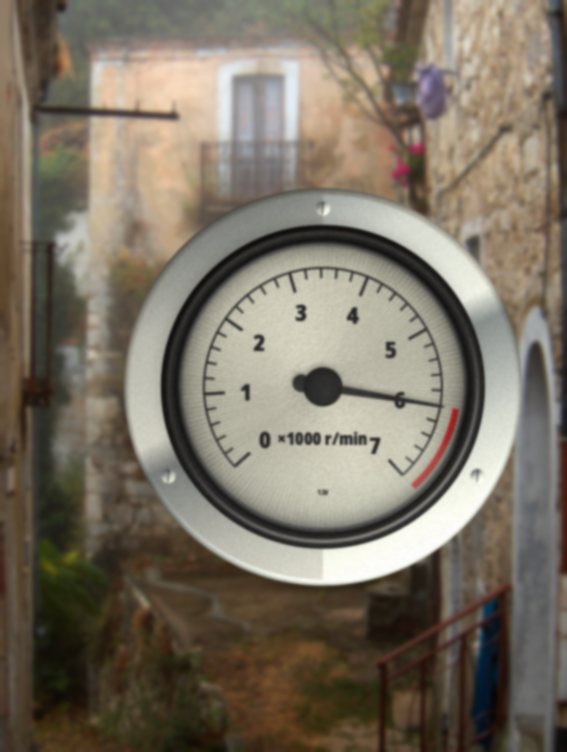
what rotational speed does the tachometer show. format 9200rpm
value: 6000rpm
